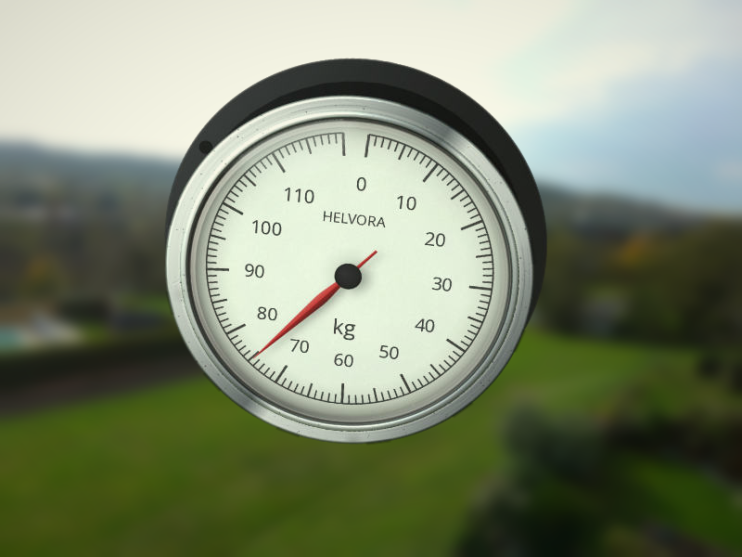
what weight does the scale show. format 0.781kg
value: 75kg
